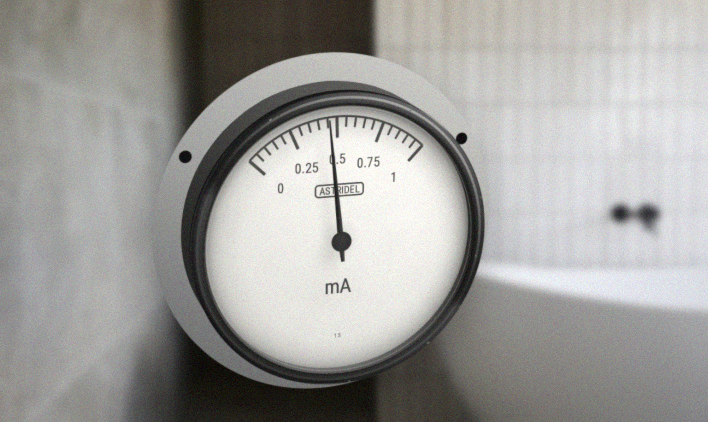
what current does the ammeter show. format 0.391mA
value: 0.45mA
